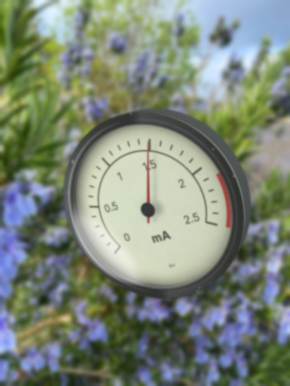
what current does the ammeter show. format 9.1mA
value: 1.5mA
